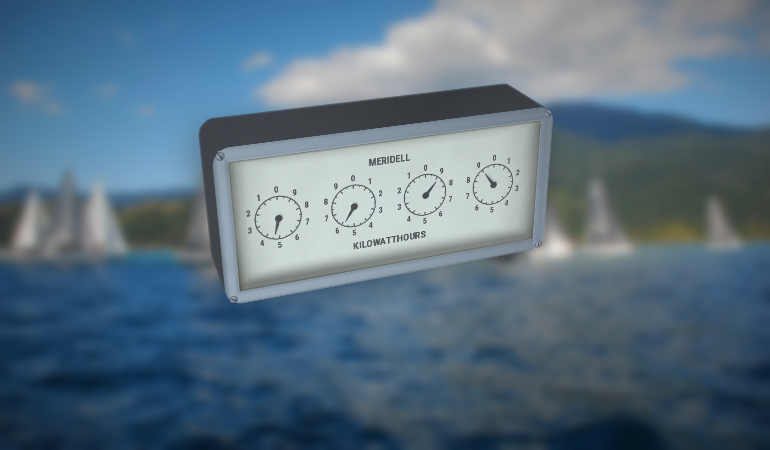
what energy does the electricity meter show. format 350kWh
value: 4589kWh
